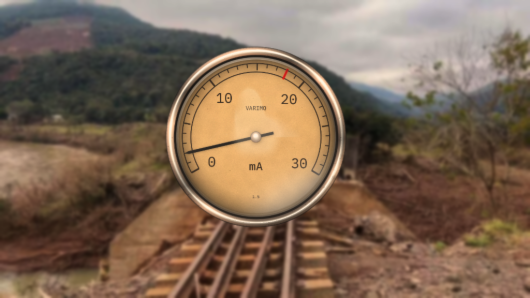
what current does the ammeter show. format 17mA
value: 2mA
